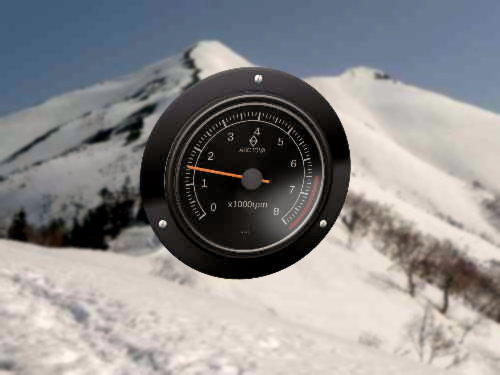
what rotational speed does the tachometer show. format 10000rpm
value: 1500rpm
